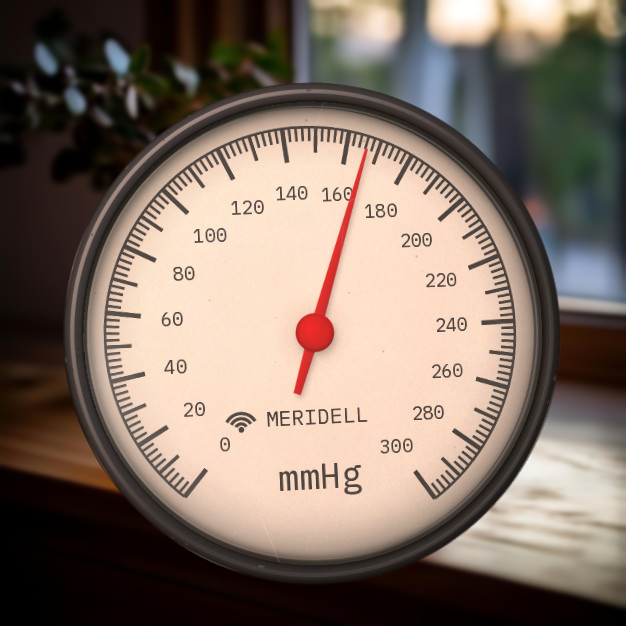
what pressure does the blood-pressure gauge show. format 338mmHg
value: 166mmHg
